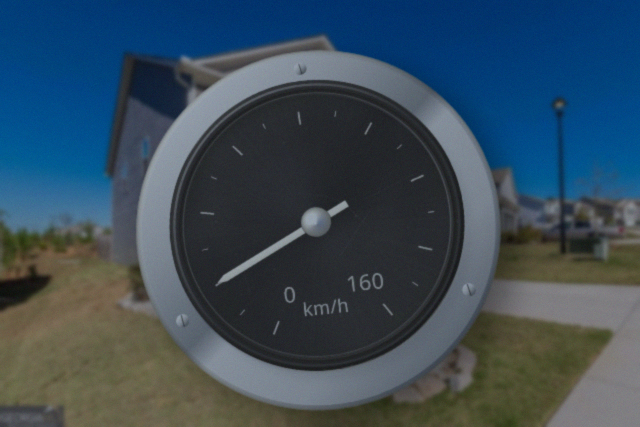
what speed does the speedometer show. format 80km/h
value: 20km/h
